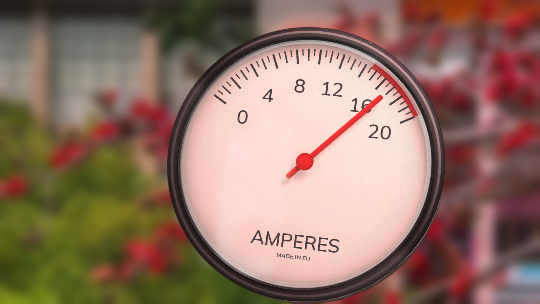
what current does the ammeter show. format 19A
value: 17A
